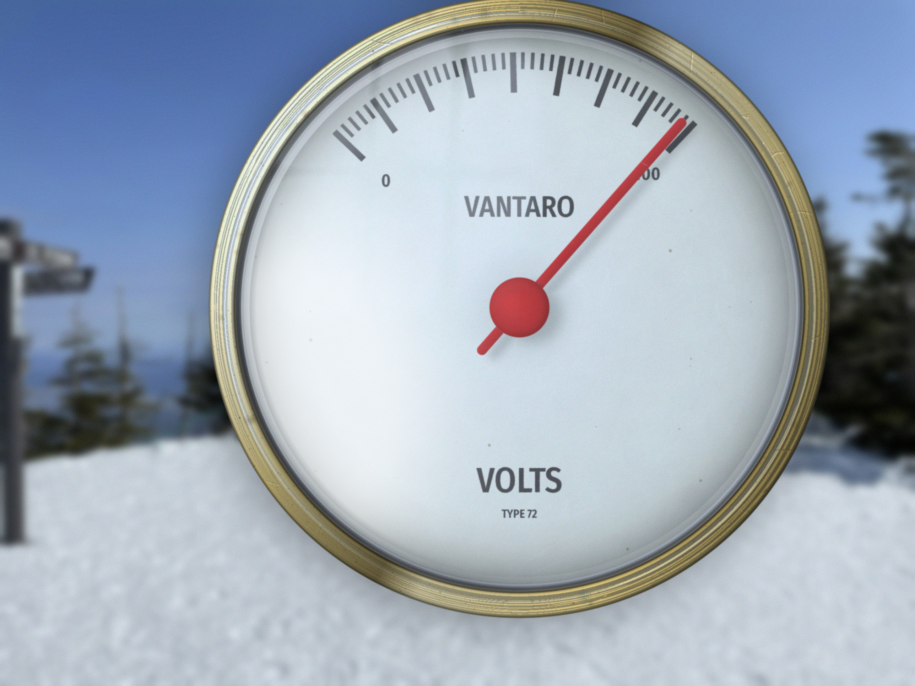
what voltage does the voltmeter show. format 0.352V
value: 390V
